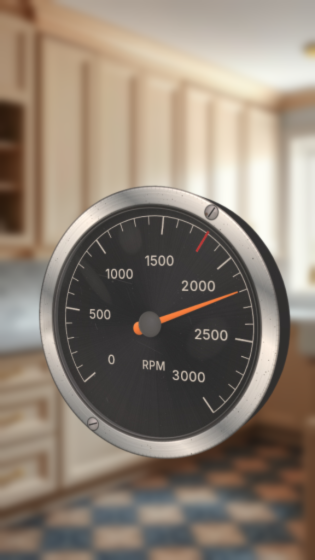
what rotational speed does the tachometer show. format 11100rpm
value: 2200rpm
